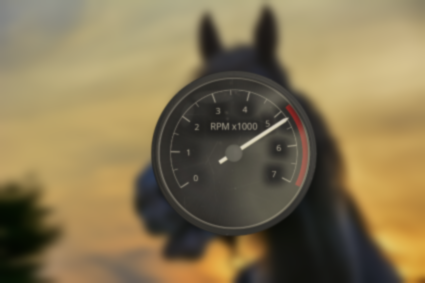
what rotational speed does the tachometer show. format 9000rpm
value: 5250rpm
